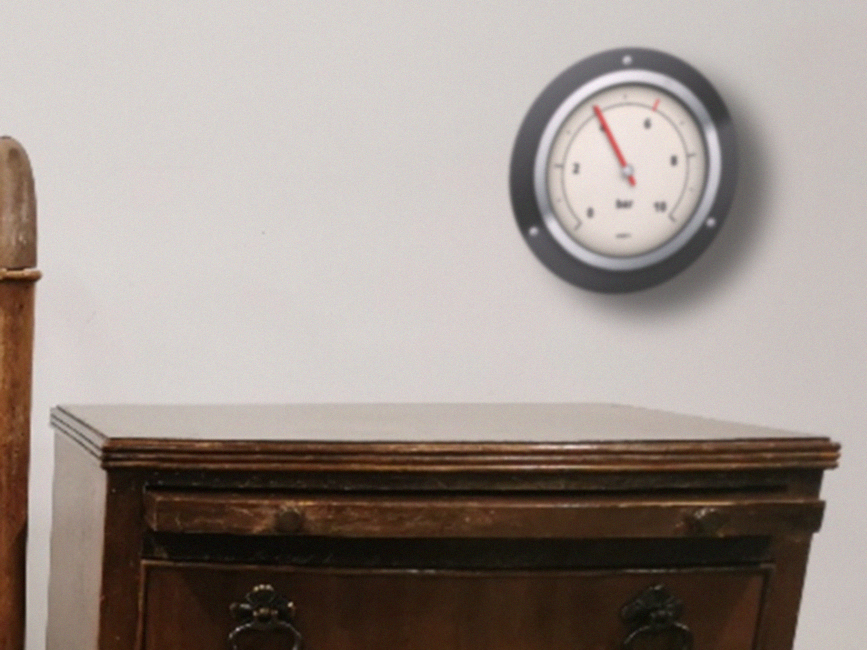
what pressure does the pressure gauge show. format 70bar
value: 4bar
